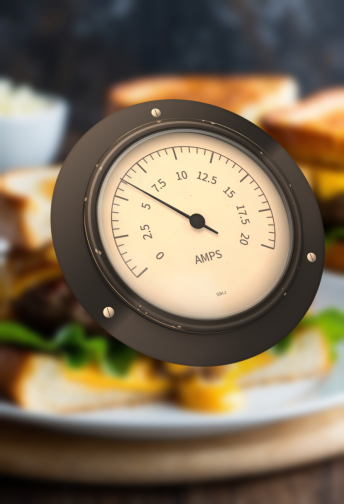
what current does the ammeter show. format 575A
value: 6A
